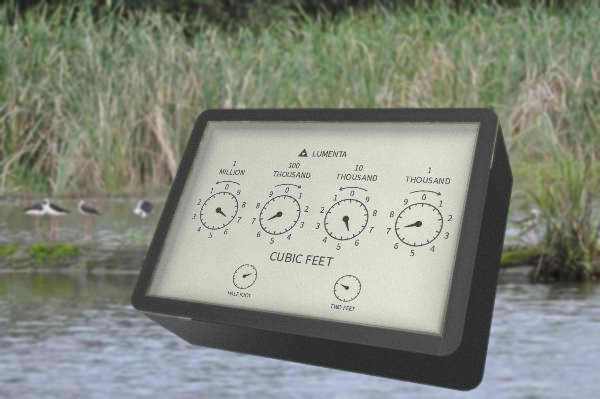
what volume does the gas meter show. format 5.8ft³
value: 665700ft³
